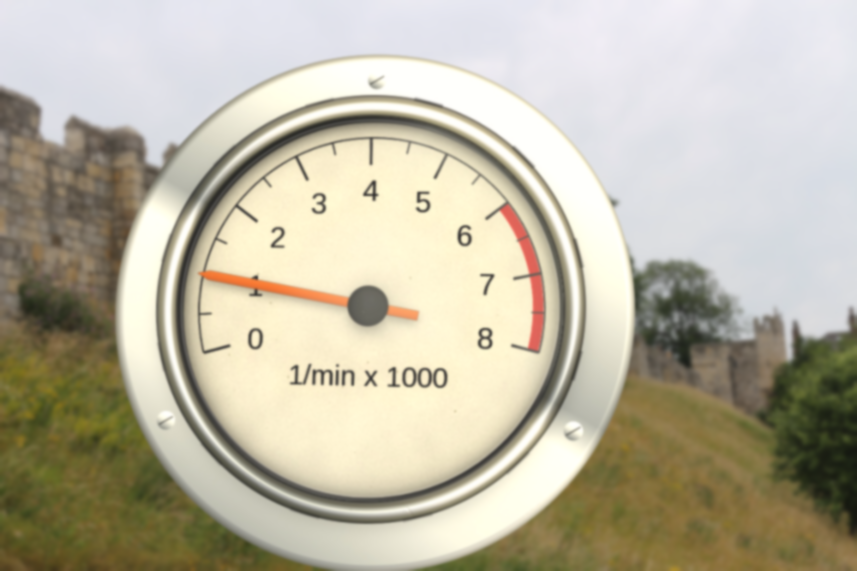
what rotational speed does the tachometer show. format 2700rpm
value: 1000rpm
